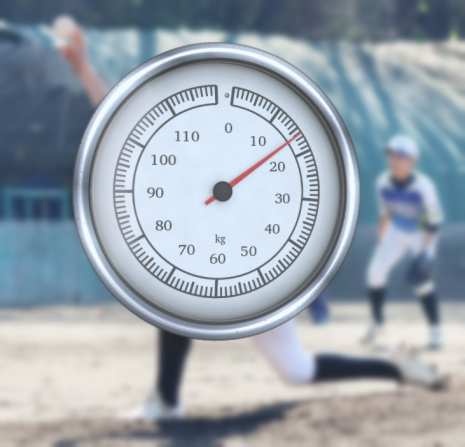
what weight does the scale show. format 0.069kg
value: 16kg
